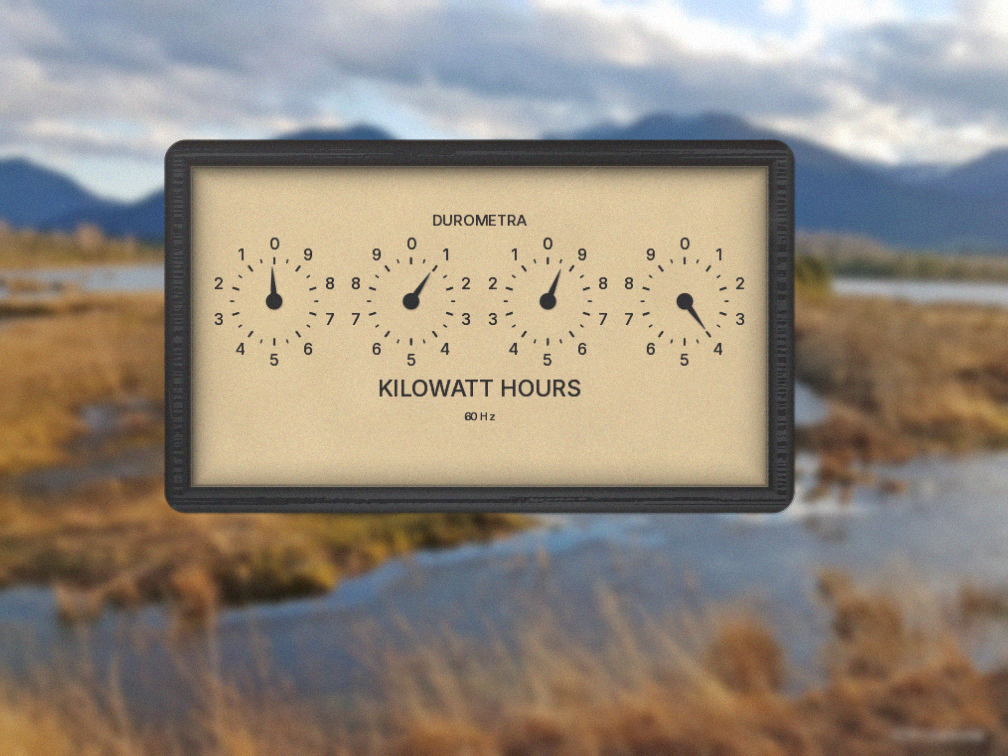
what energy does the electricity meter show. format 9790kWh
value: 94kWh
